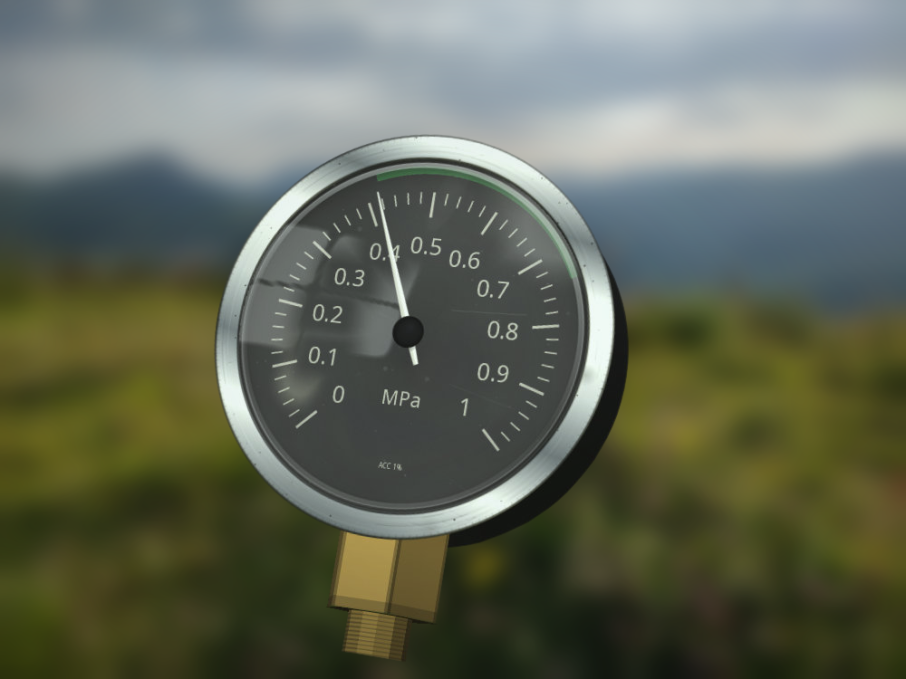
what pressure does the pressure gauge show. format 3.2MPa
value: 0.42MPa
